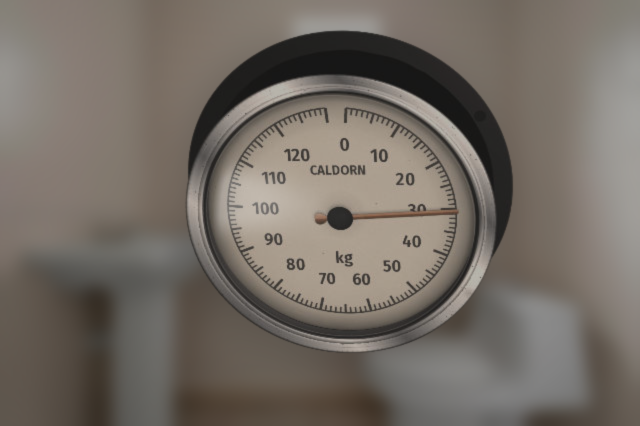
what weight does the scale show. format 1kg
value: 30kg
